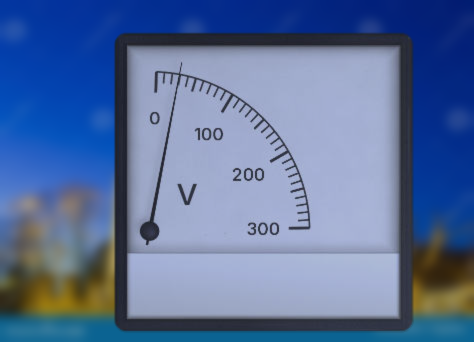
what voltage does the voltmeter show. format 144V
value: 30V
